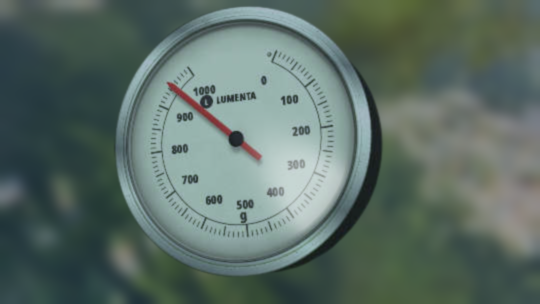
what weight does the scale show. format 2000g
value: 950g
